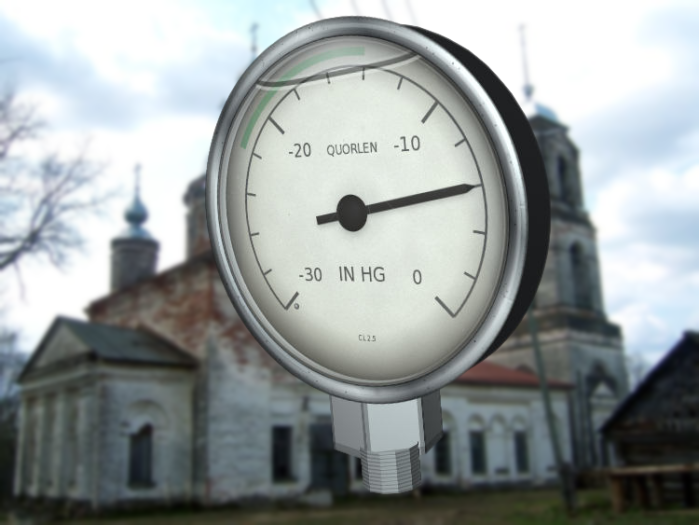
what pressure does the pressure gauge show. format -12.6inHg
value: -6inHg
